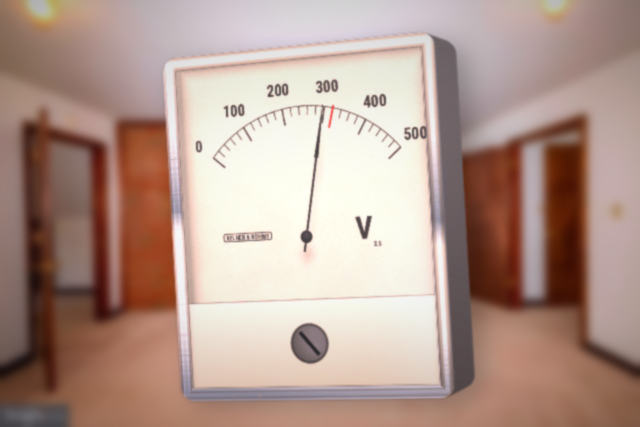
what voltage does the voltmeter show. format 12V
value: 300V
